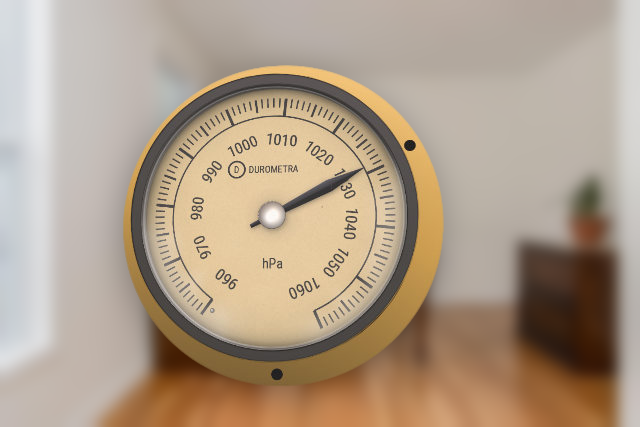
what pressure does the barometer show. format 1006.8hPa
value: 1029hPa
